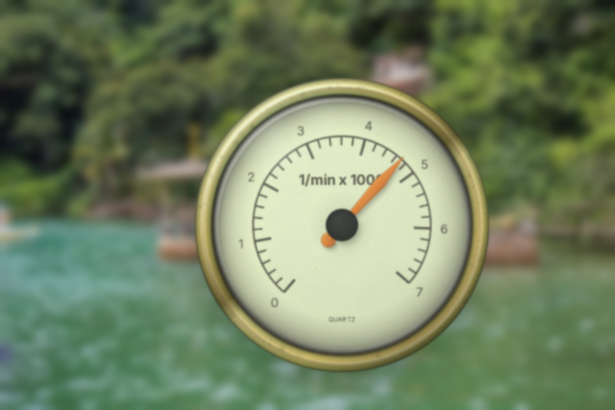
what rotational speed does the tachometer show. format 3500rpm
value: 4700rpm
